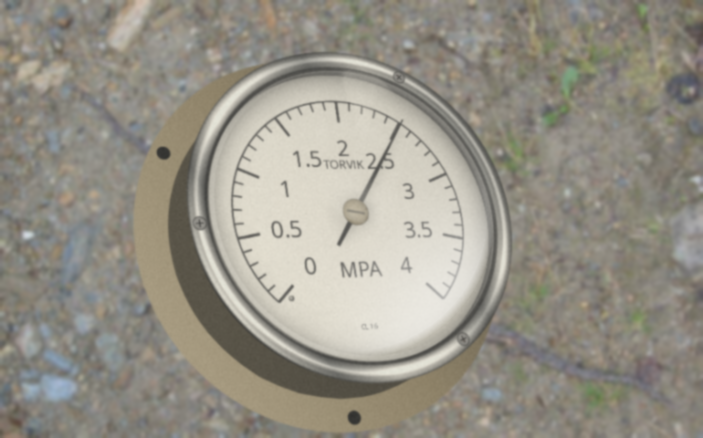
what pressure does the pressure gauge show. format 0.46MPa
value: 2.5MPa
